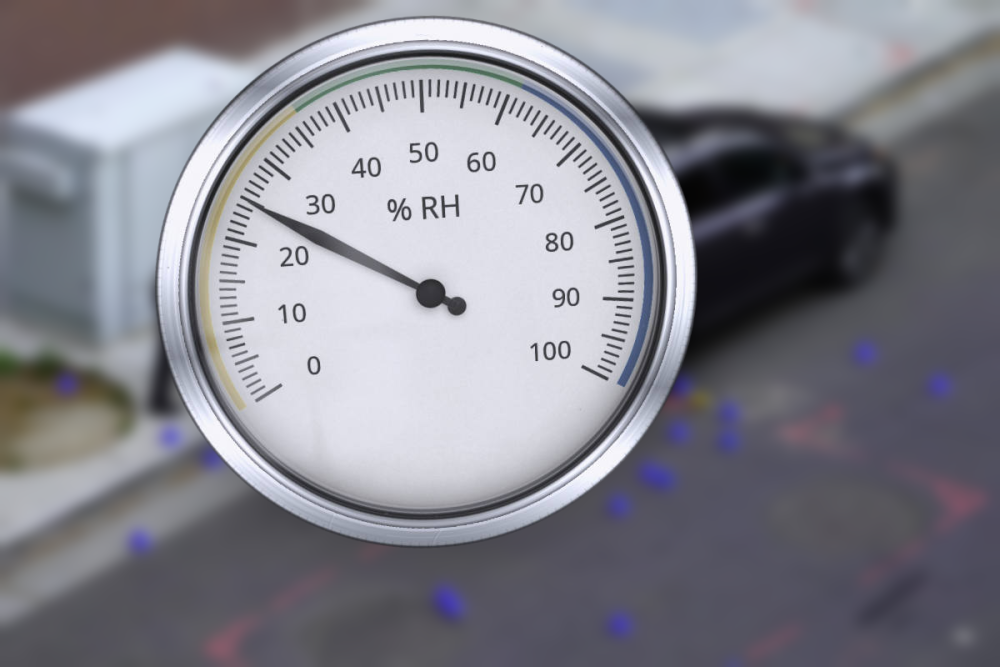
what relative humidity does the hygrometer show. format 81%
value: 25%
